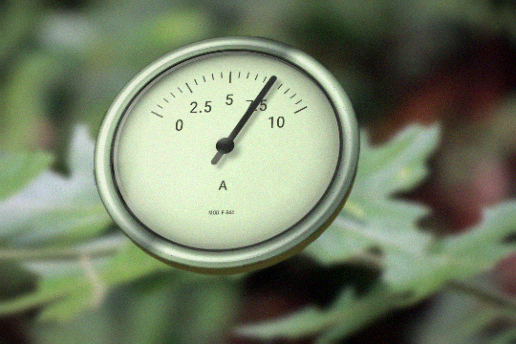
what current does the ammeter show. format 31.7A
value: 7.5A
